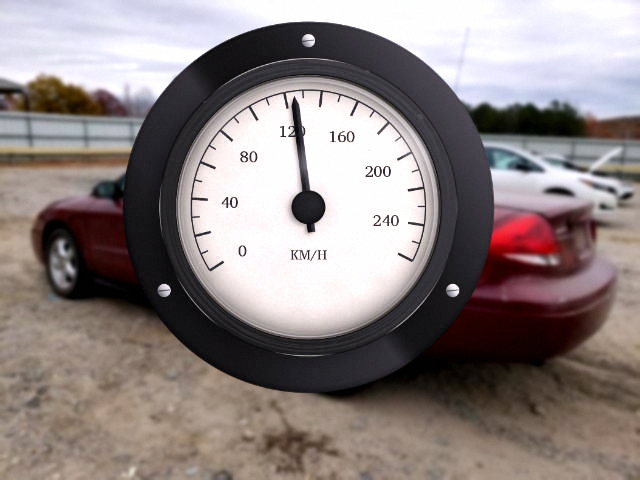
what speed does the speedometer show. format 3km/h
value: 125km/h
